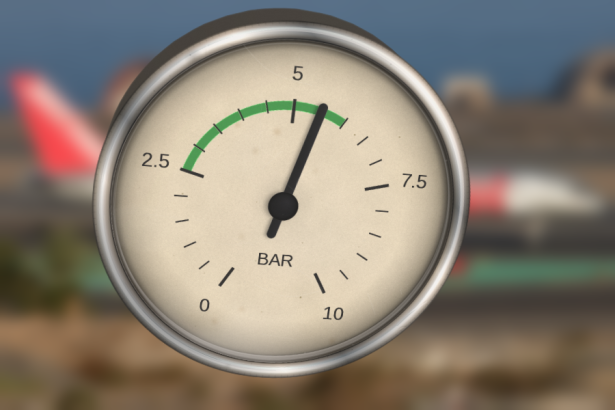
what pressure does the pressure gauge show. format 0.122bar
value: 5.5bar
